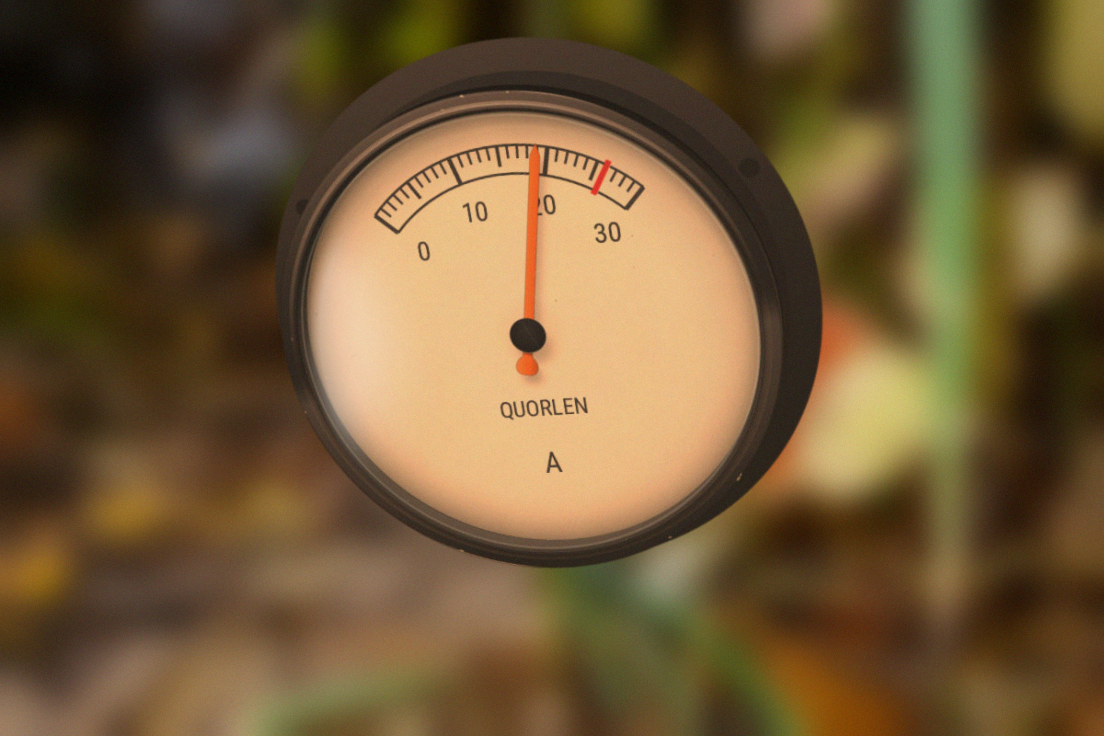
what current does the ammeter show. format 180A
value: 19A
